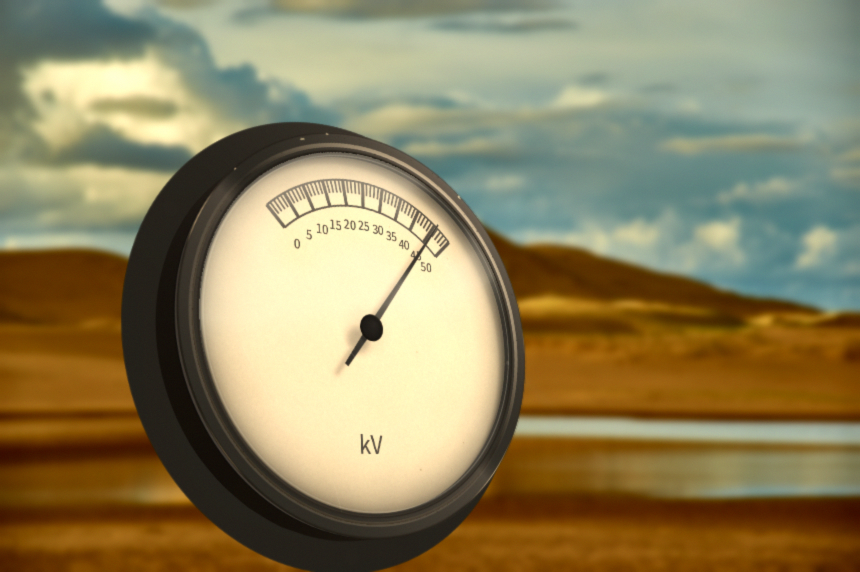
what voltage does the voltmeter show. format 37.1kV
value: 45kV
